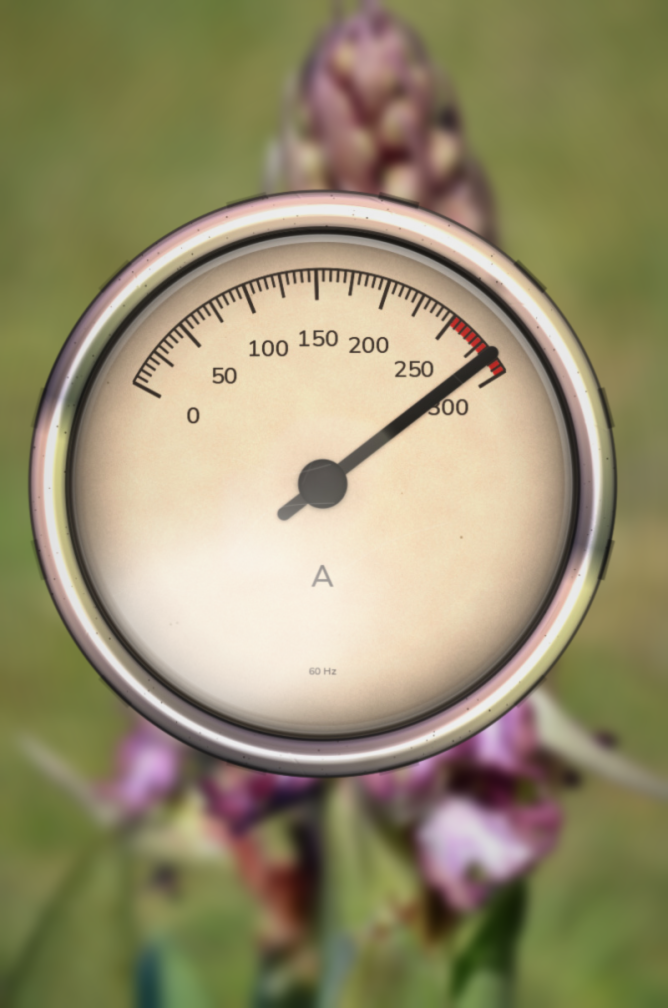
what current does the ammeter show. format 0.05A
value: 285A
